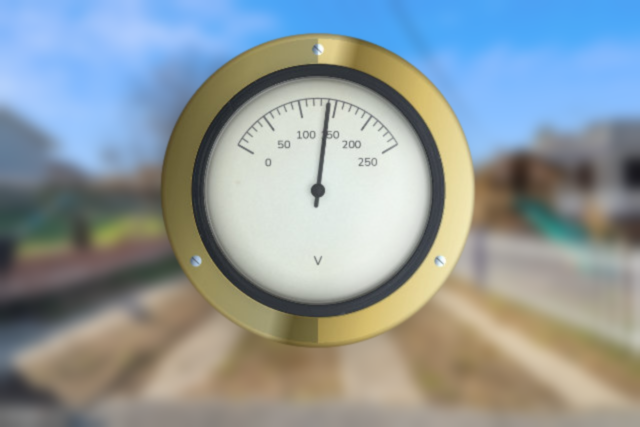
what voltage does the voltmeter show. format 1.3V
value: 140V
